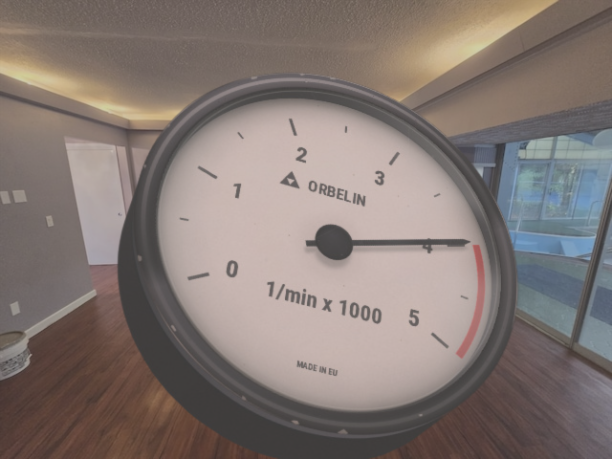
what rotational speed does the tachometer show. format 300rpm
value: 4000rpm
